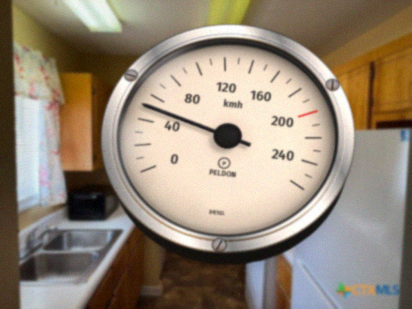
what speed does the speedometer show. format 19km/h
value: 50km/h
